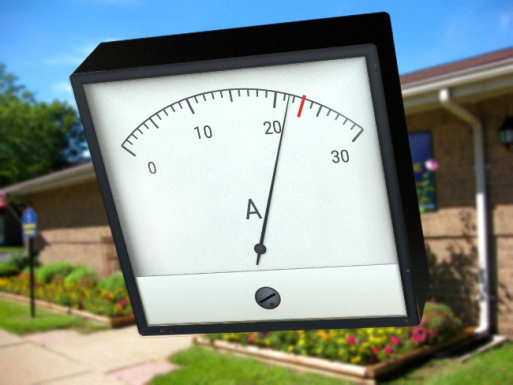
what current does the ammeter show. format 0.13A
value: 21.5A
